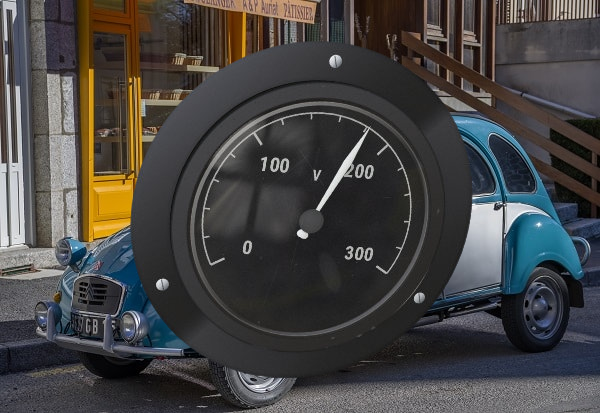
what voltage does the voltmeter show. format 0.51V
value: 180V
